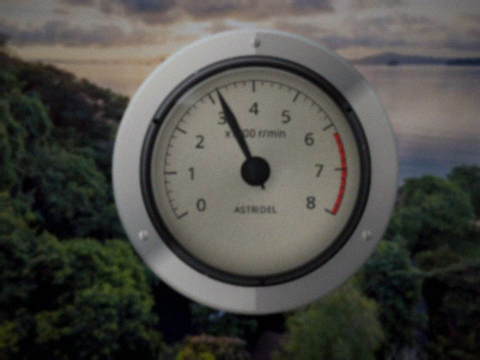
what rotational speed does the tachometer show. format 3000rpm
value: 3200rpm
